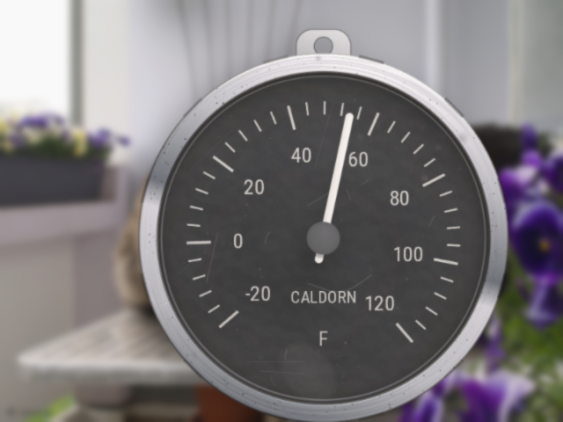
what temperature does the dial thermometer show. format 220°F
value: 54°F
